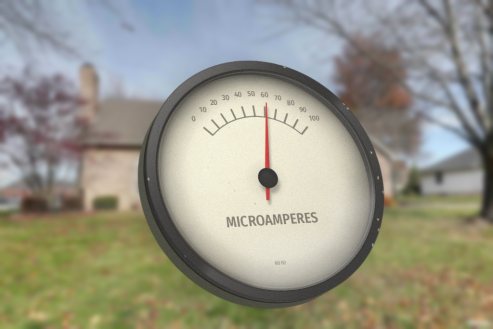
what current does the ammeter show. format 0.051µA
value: 60µA
